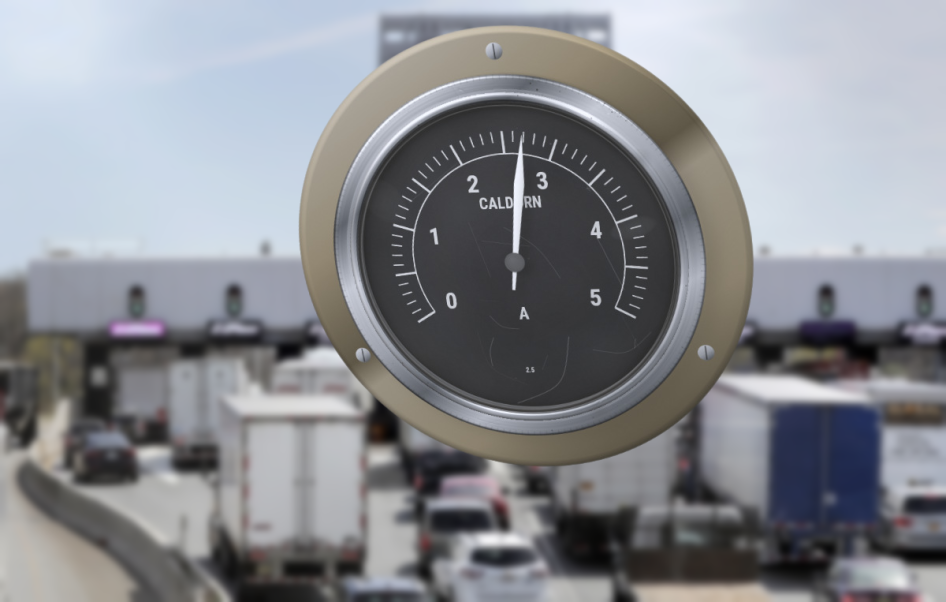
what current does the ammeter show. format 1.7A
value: 2.7A
